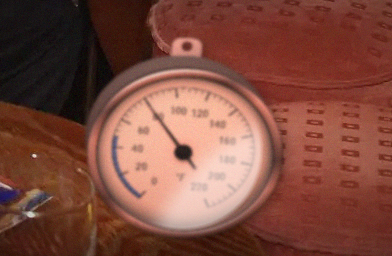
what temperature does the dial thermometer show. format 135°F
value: 80°F
